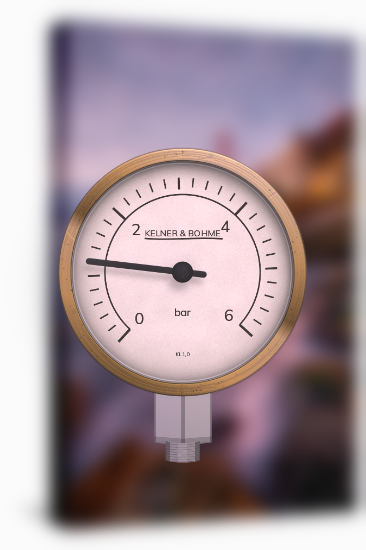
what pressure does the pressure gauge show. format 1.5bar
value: 1.2bar
